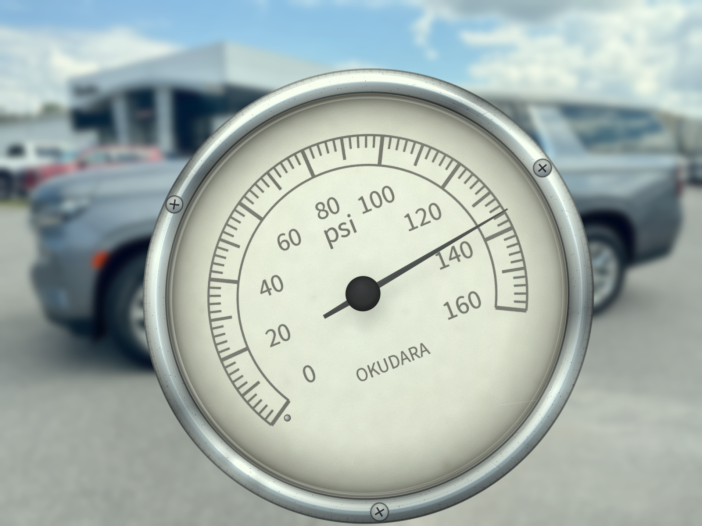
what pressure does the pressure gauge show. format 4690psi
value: 136psi
